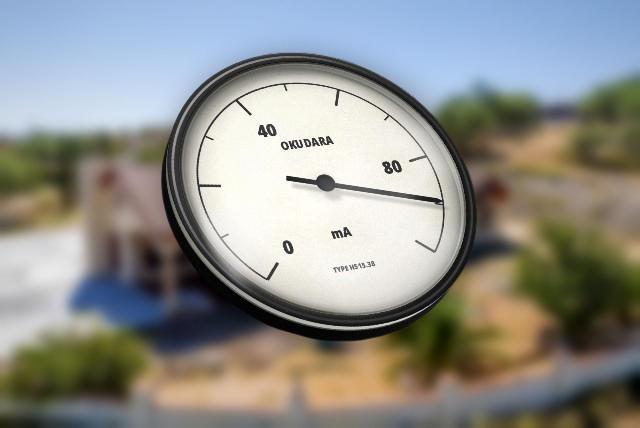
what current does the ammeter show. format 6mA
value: 90mA
